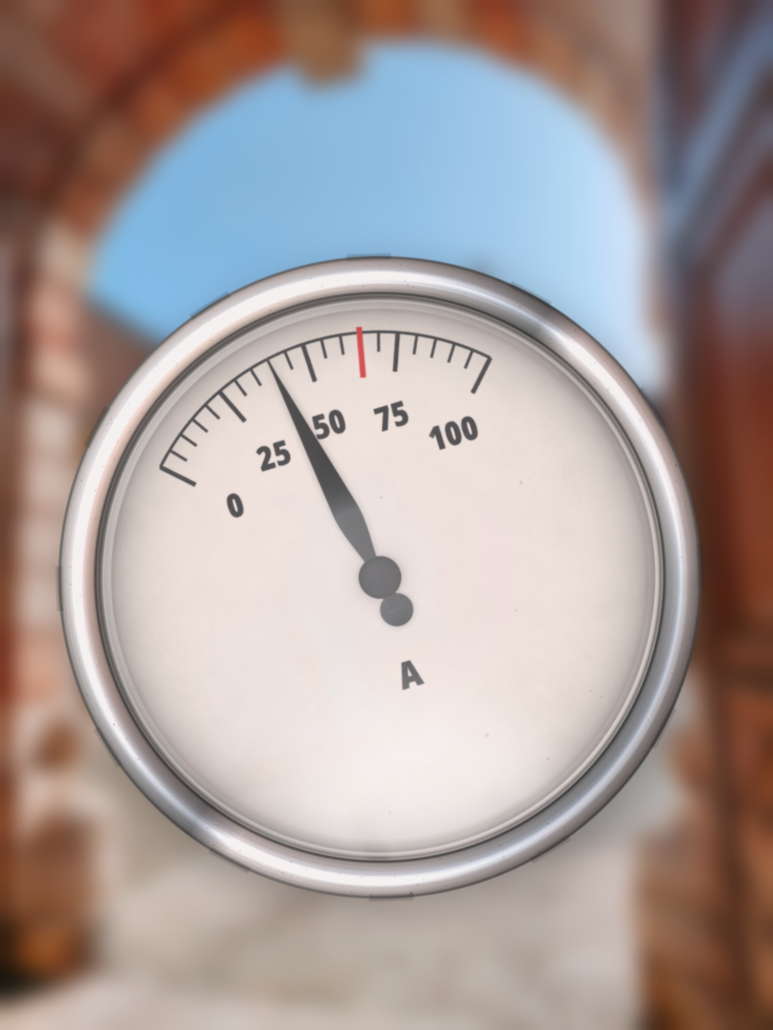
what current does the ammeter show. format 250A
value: 40A
